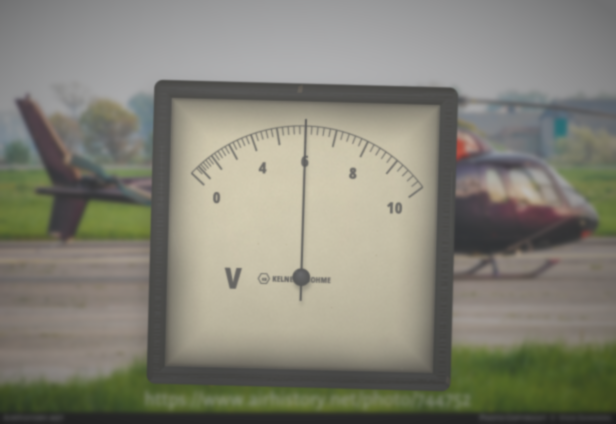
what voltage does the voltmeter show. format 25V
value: 6V
